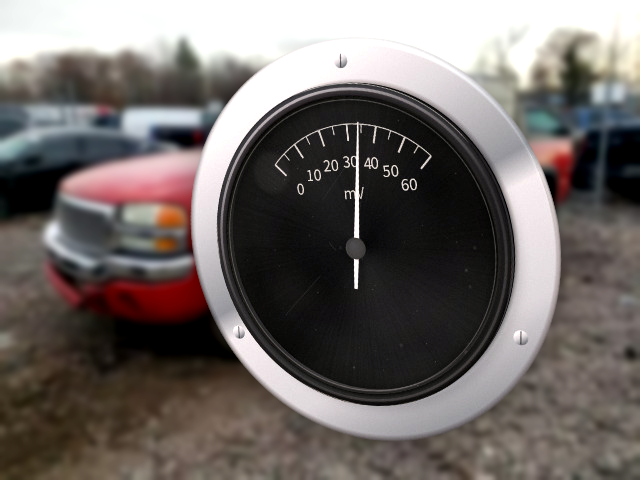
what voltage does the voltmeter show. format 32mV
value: 35mV
